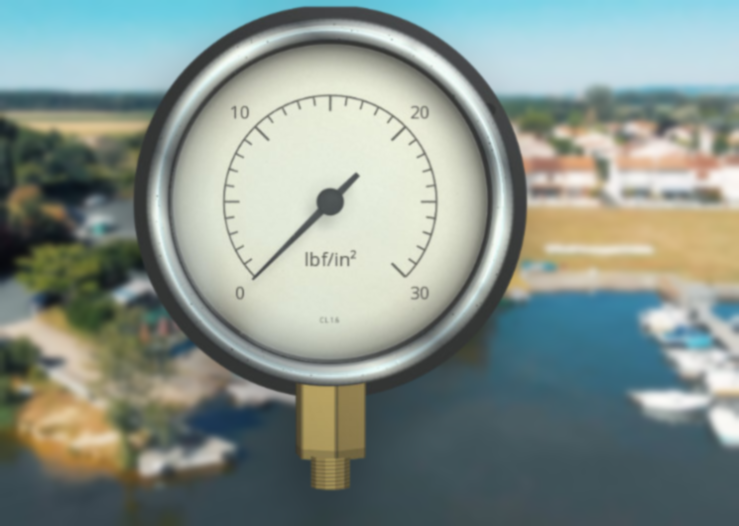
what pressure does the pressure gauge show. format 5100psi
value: 0psi
